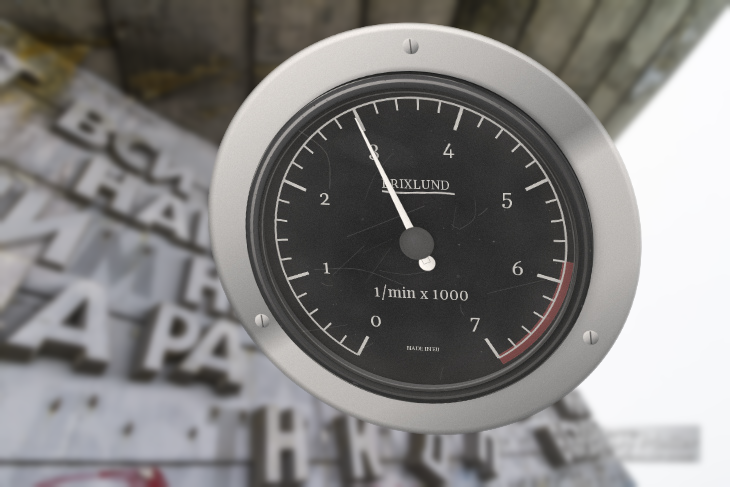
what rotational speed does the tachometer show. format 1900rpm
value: 3000rpm
